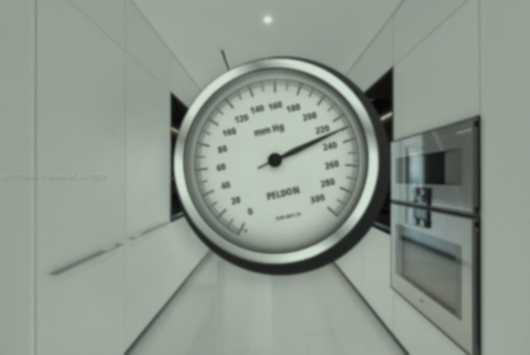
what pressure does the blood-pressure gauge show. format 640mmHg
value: 230mmHg
